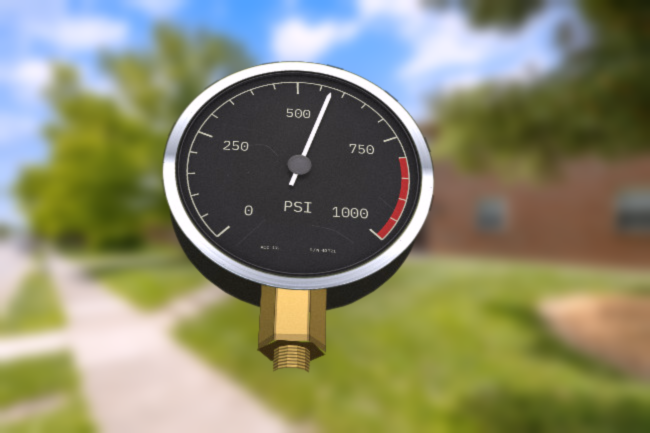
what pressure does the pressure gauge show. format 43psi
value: 575psi
